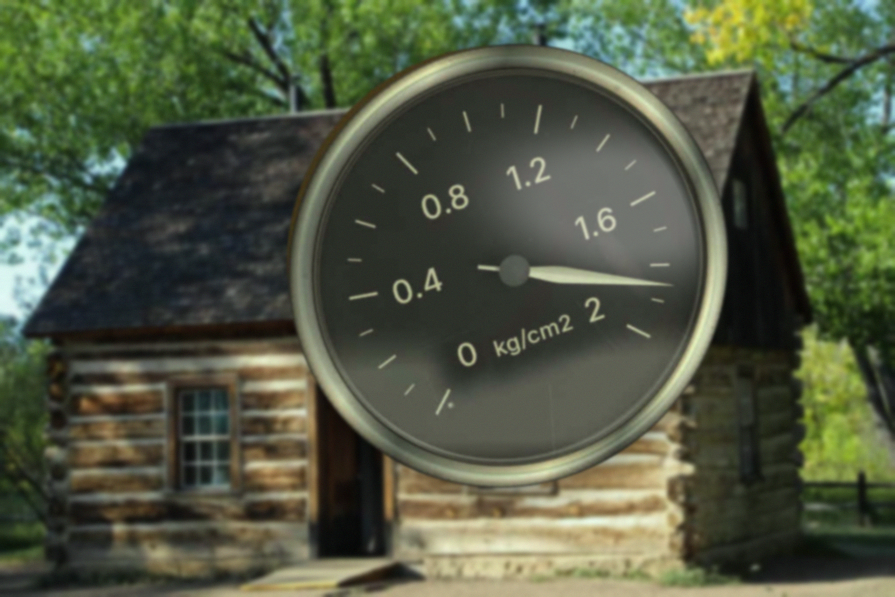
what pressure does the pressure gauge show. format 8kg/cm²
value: 1.85kg/cm²
